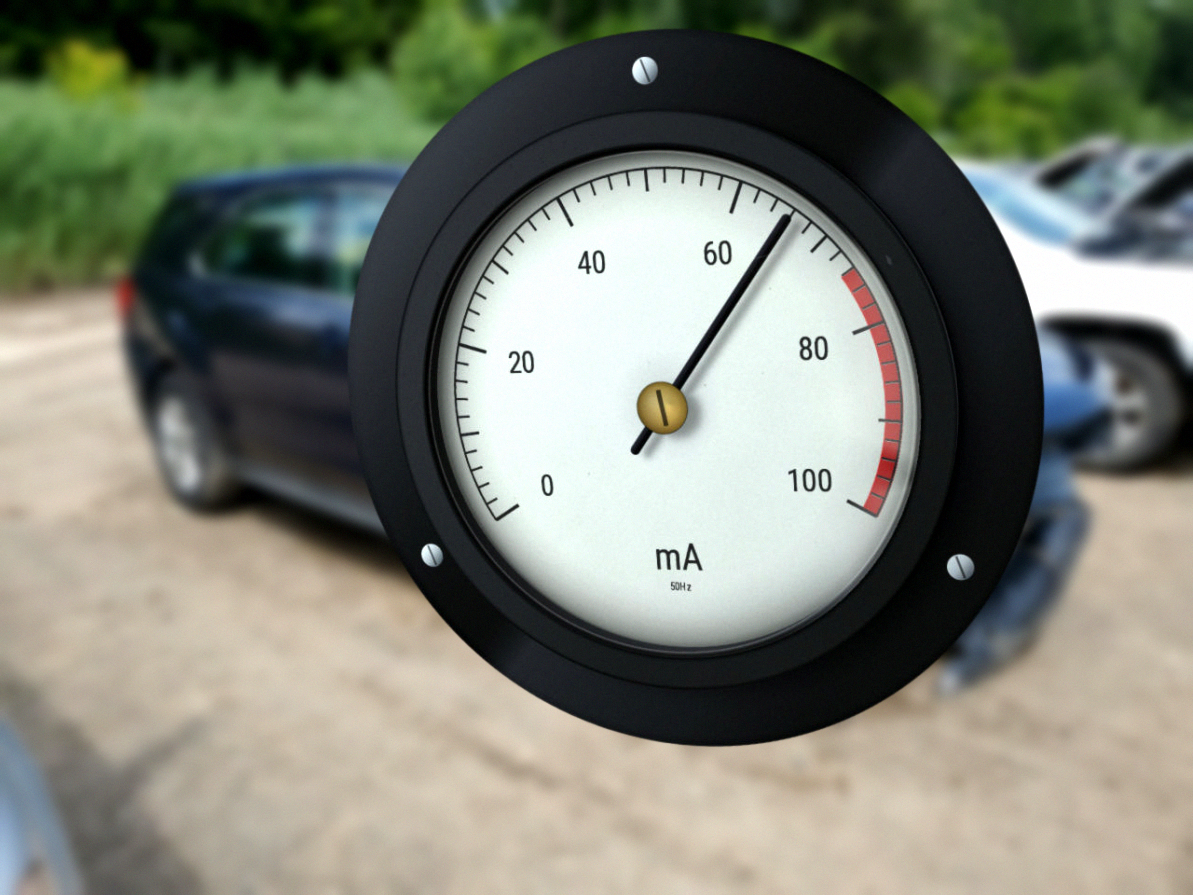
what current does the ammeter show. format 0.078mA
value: 66mA
